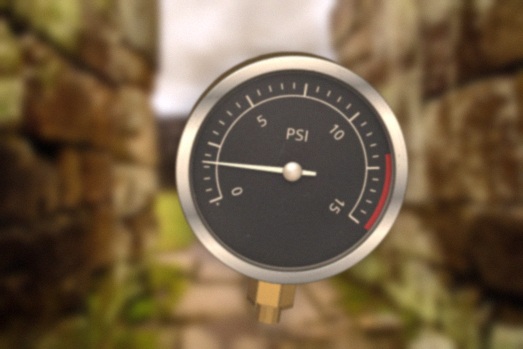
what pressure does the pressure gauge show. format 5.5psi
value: 1.75psi
